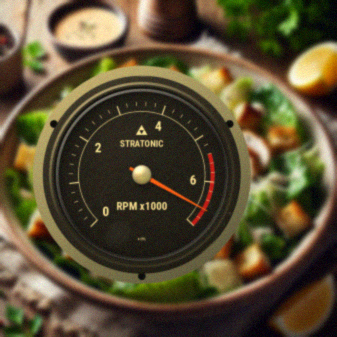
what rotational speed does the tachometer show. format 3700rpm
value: 6600rpm
